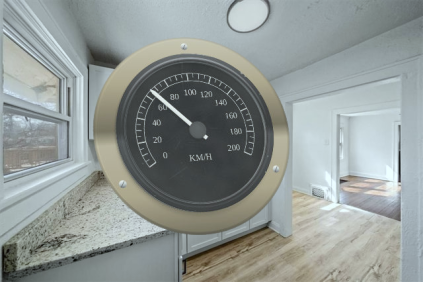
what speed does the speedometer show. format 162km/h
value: 65km/h
